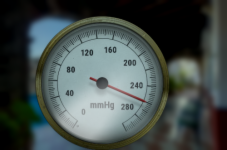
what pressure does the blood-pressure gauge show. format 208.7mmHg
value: 260mmHg
